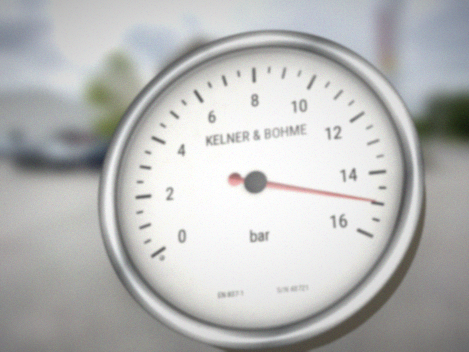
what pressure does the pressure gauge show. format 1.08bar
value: 15bar
